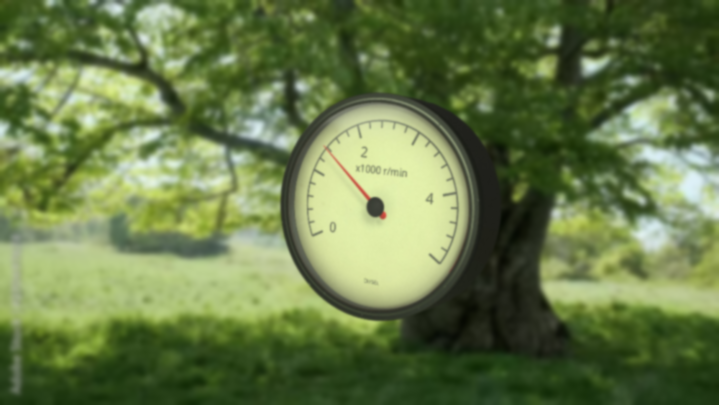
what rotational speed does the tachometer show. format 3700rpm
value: 1400rpm
